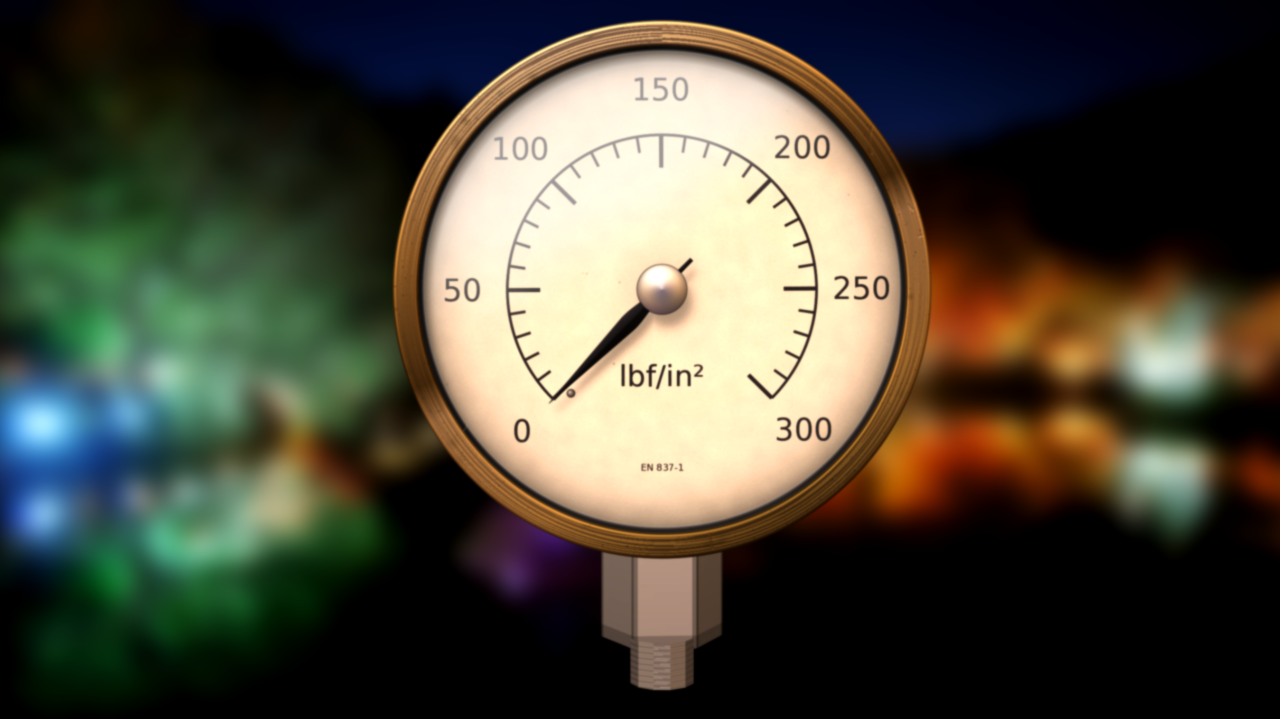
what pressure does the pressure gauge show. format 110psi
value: 0psi
